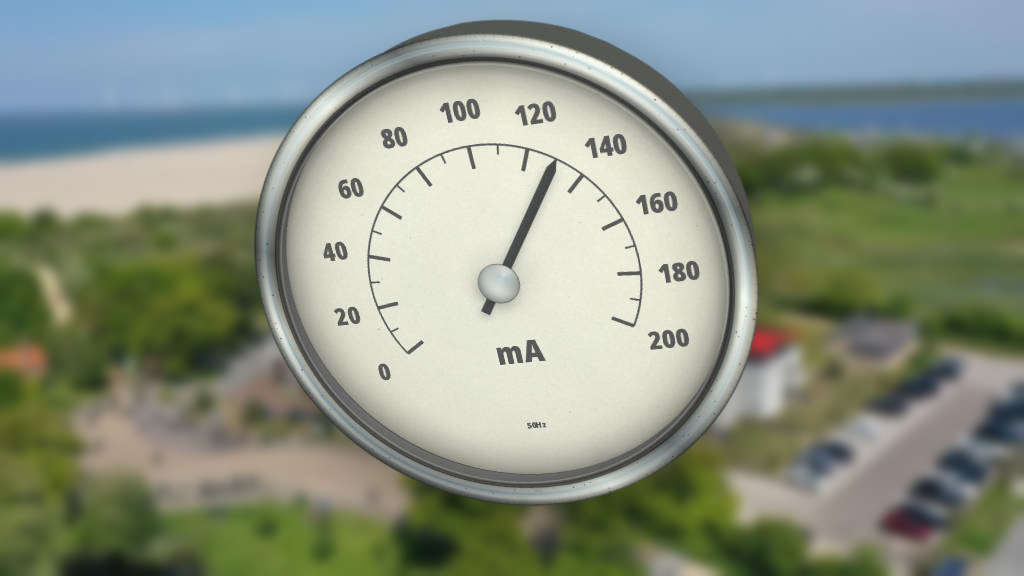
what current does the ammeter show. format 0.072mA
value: 130mA
